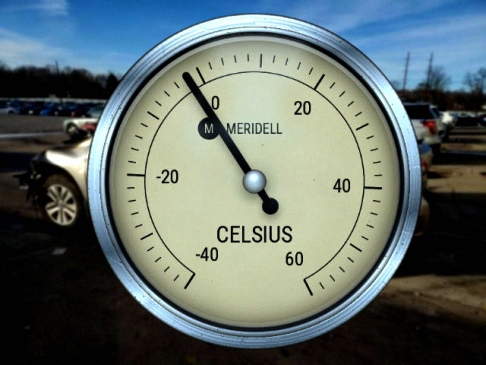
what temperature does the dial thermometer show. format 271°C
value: -2°C
